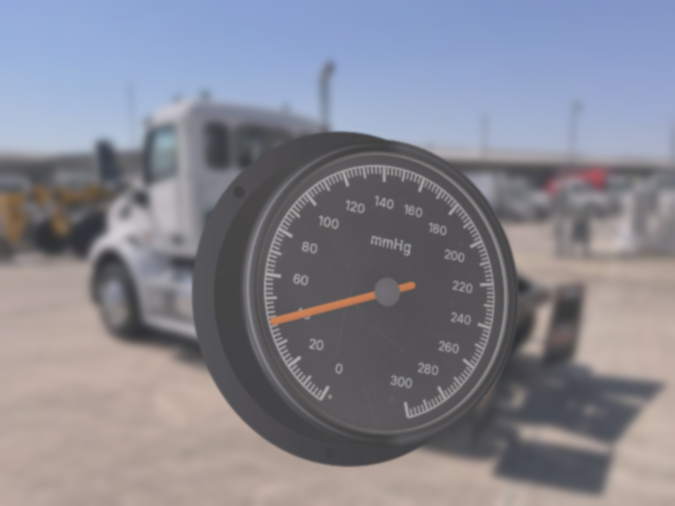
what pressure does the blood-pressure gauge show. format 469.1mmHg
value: 40mmHg
